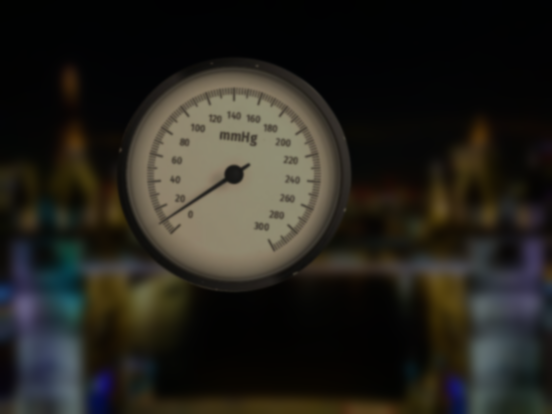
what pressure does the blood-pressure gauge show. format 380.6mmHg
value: 10mmHg
